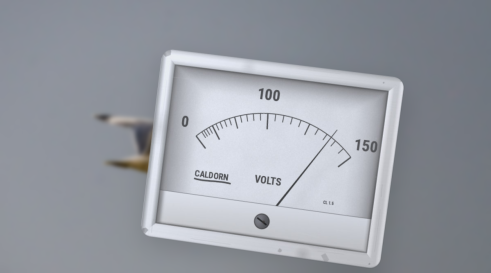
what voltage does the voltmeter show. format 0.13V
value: 137.5V
